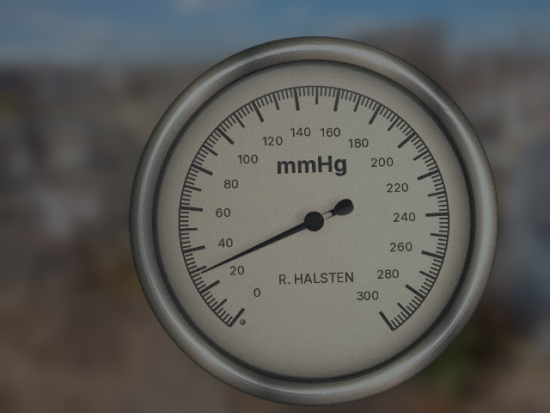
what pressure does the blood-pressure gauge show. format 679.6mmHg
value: 28mmHg
